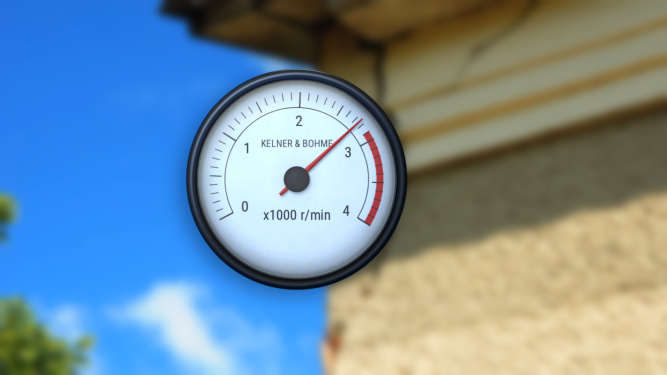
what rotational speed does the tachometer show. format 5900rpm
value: 2750rpm
